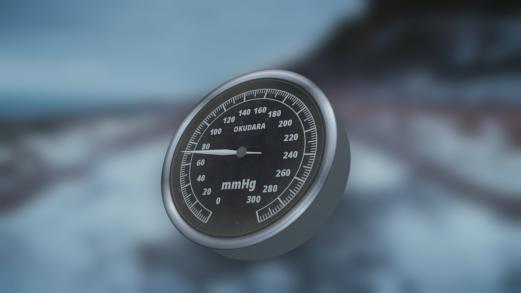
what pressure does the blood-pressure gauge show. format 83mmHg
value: 70mmHg
